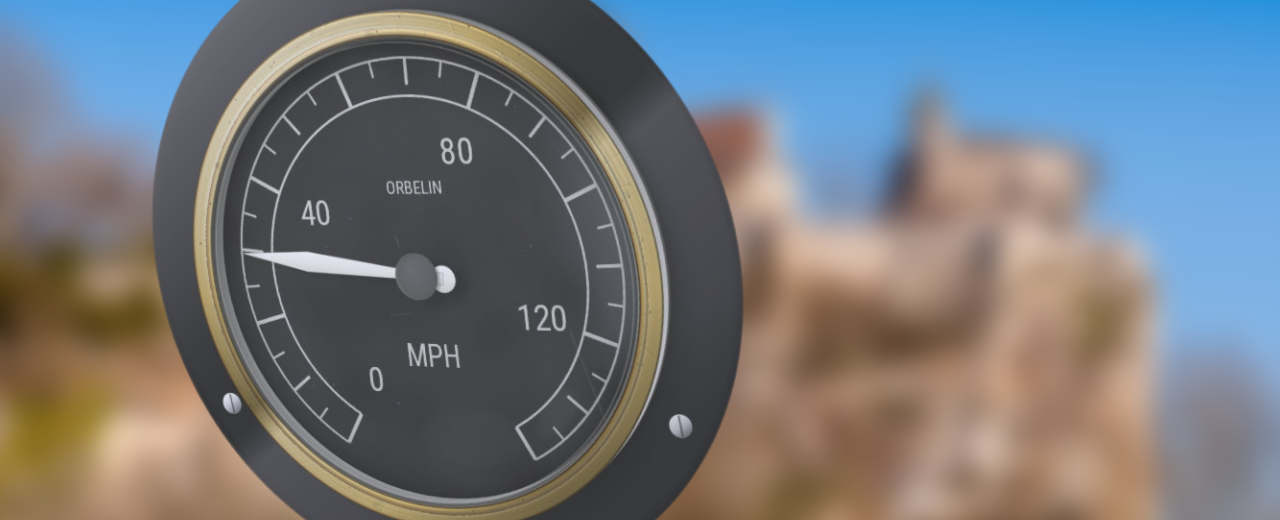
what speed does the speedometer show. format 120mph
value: 30mph
